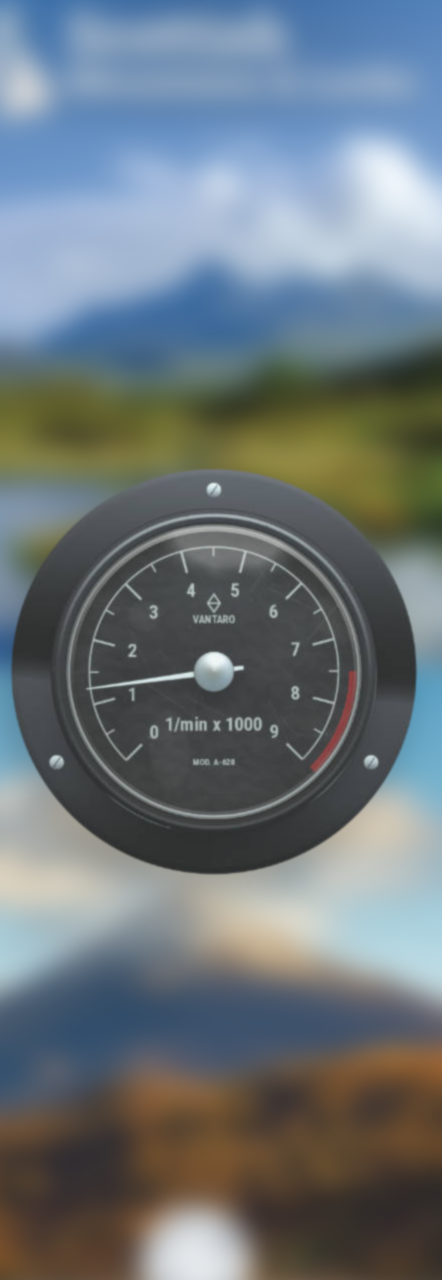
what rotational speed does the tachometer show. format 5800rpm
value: 1250rpm
